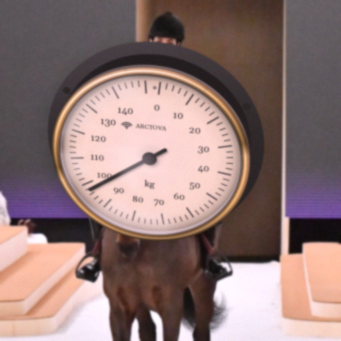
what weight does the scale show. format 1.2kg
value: 98kg
